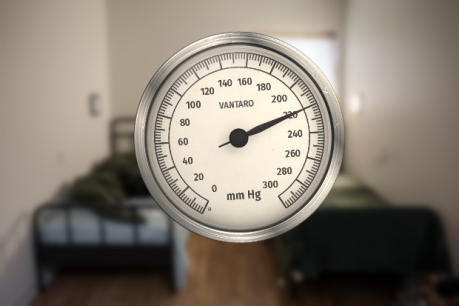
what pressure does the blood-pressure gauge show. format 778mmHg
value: 220mmHg
